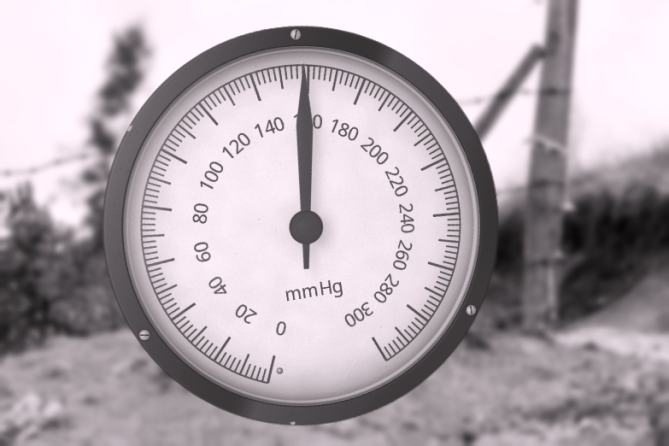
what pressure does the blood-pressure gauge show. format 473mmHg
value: 158mmHg
